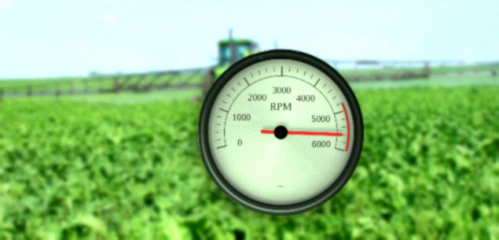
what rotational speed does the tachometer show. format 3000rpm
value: 5600rpm
